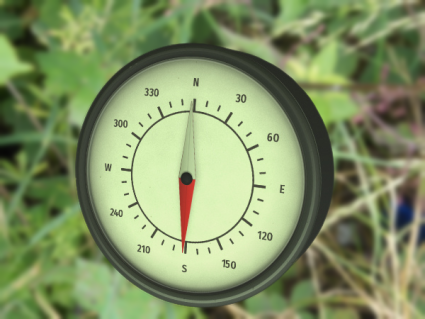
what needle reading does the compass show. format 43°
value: 180°
